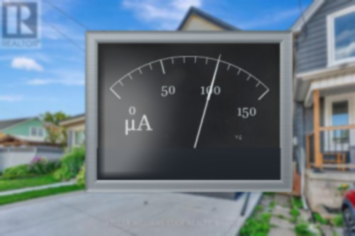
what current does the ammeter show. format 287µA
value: 100µA
